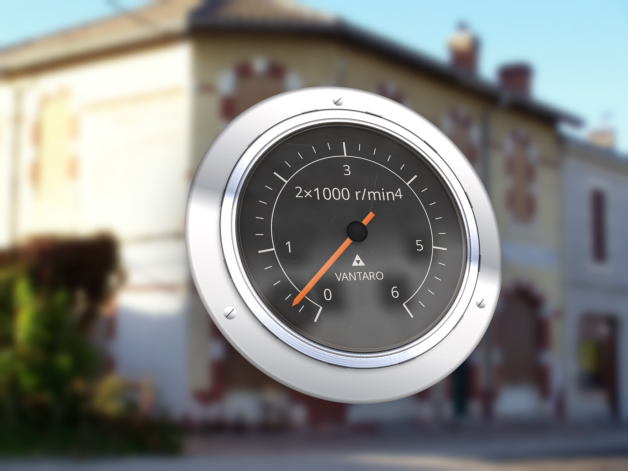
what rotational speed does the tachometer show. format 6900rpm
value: 300rpm
